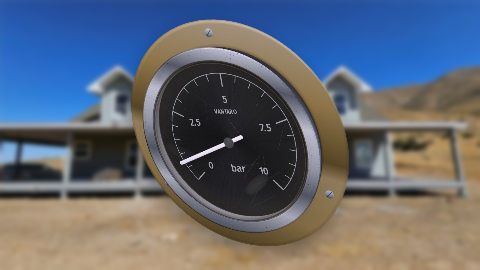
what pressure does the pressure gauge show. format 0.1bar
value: 0.75bar
